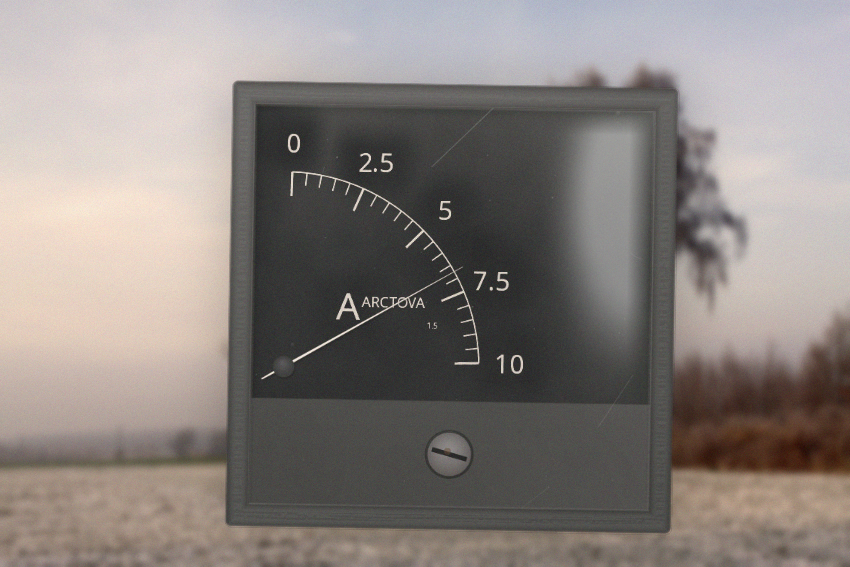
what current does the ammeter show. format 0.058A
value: 6.75A
